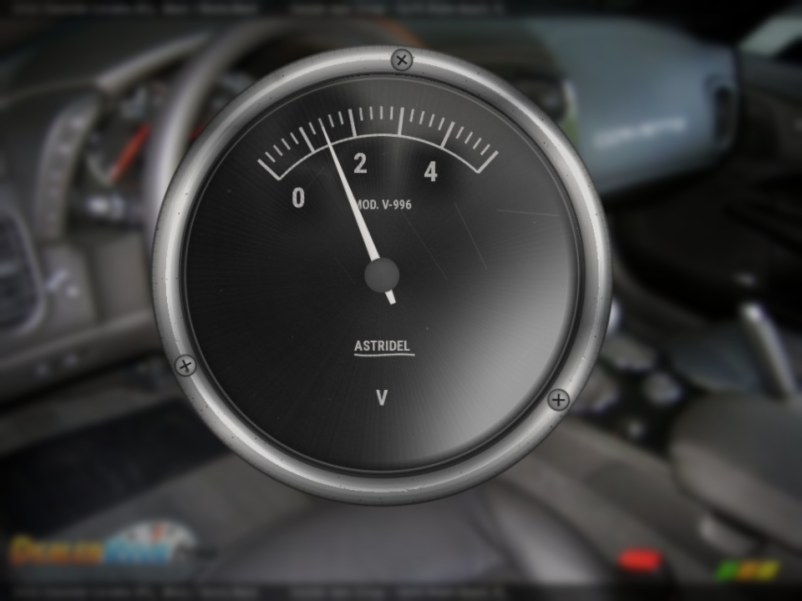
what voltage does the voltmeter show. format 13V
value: 1.4V
